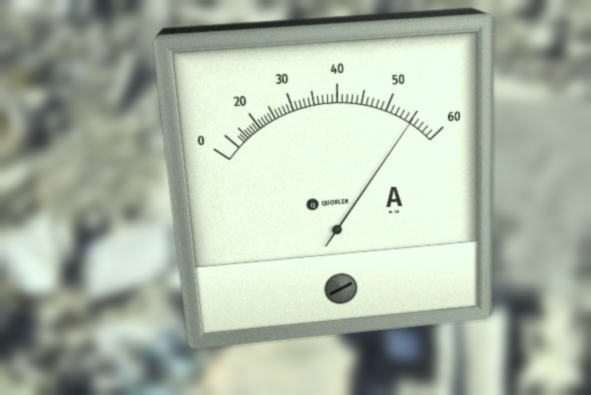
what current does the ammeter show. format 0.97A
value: 55A
